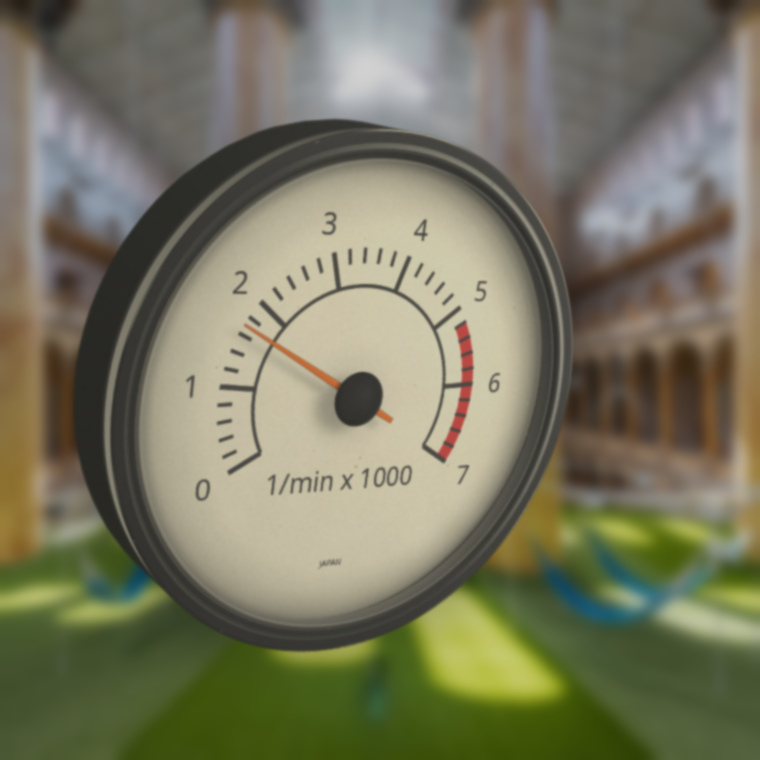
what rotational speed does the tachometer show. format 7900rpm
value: 1700rpm
